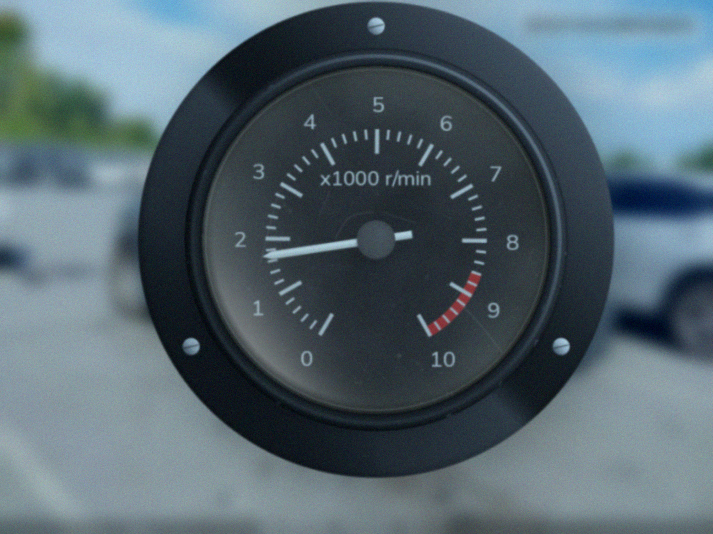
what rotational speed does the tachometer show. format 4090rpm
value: 1700rpm
